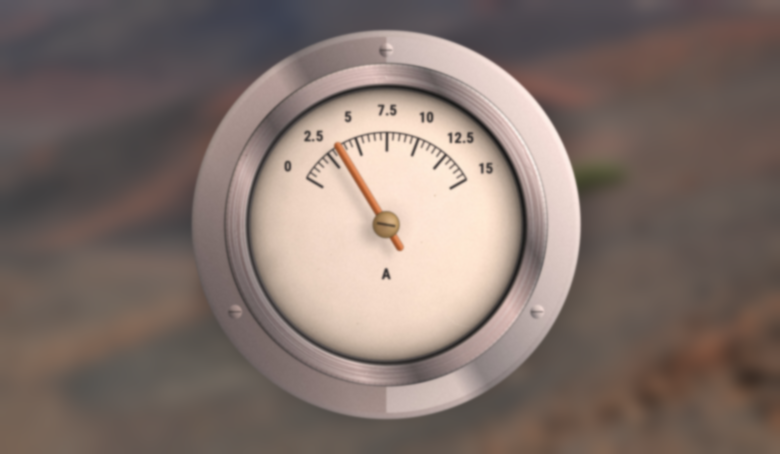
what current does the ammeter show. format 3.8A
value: 3.5A
